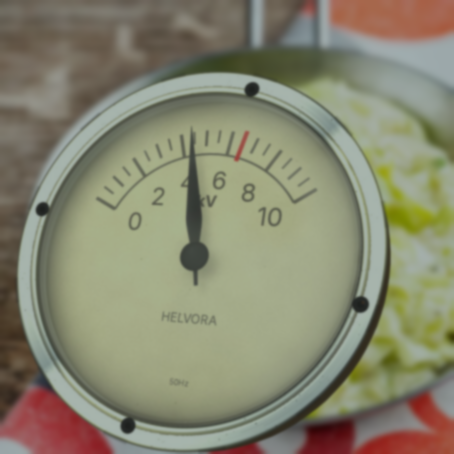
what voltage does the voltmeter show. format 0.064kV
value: 4.5kV
